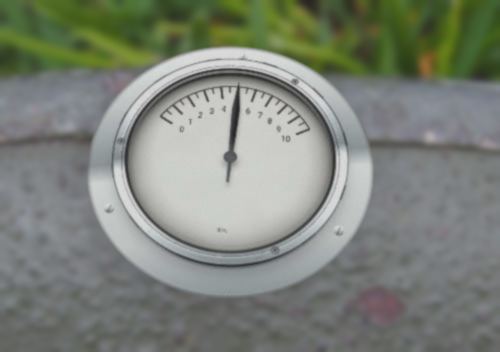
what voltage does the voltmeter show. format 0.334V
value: 5V
